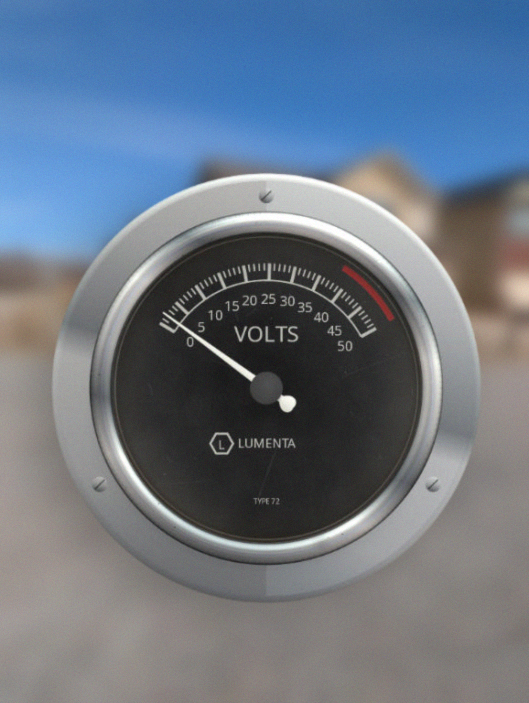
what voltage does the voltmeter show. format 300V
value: 2V
